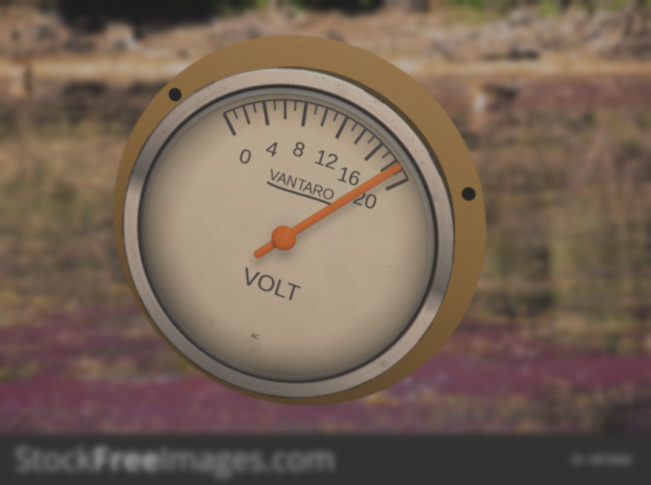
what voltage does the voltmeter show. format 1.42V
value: 18.5V
